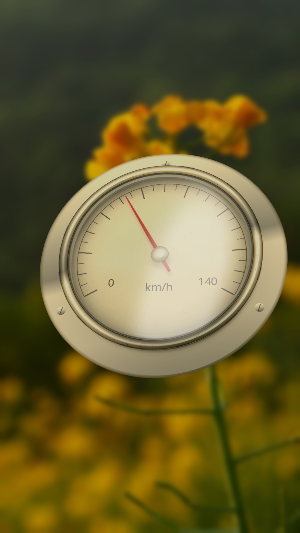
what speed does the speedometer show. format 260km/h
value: 52.5km/h
